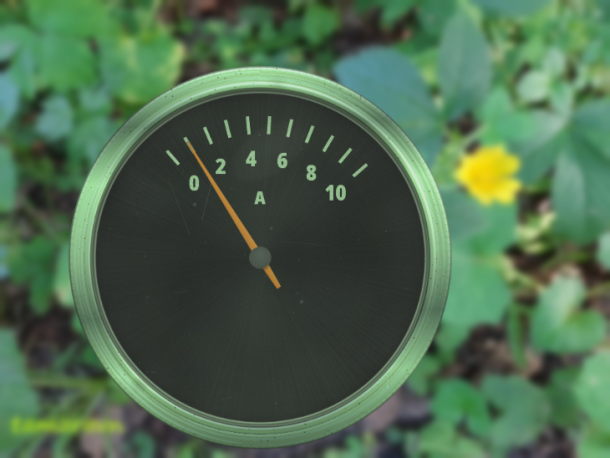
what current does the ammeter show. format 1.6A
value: 1A
